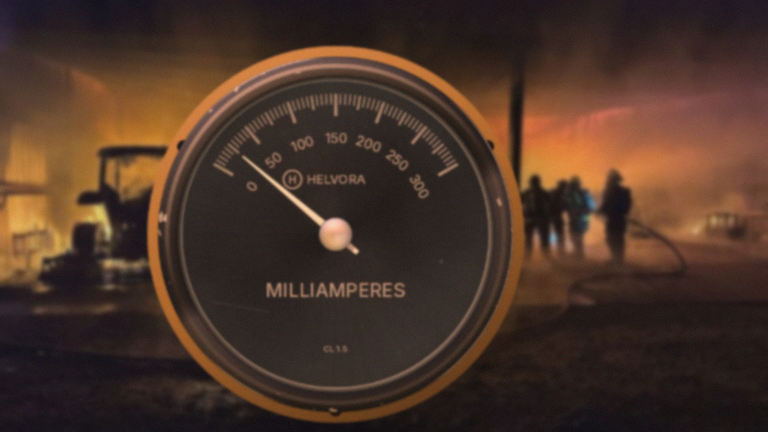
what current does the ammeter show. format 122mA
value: 25mA
